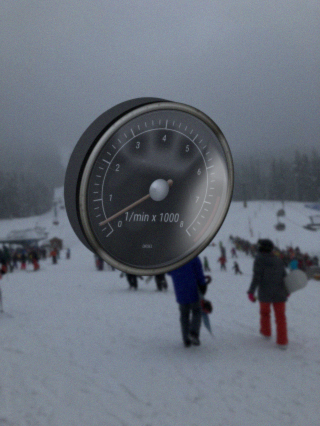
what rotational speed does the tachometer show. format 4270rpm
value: 400rpm
